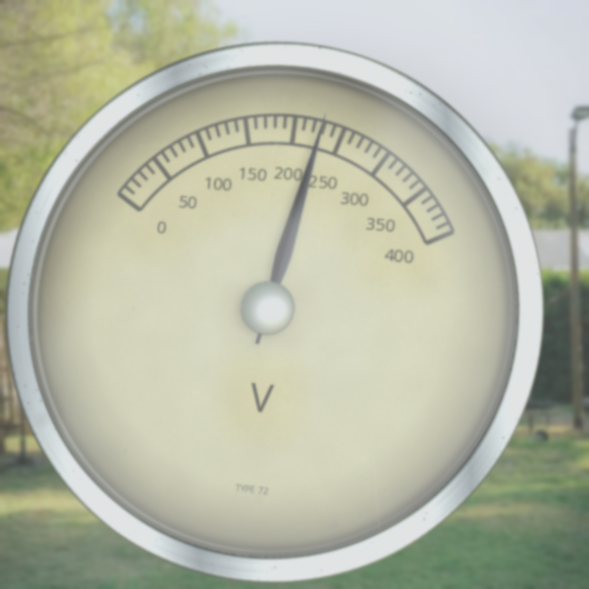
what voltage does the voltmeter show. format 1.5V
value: 230V
